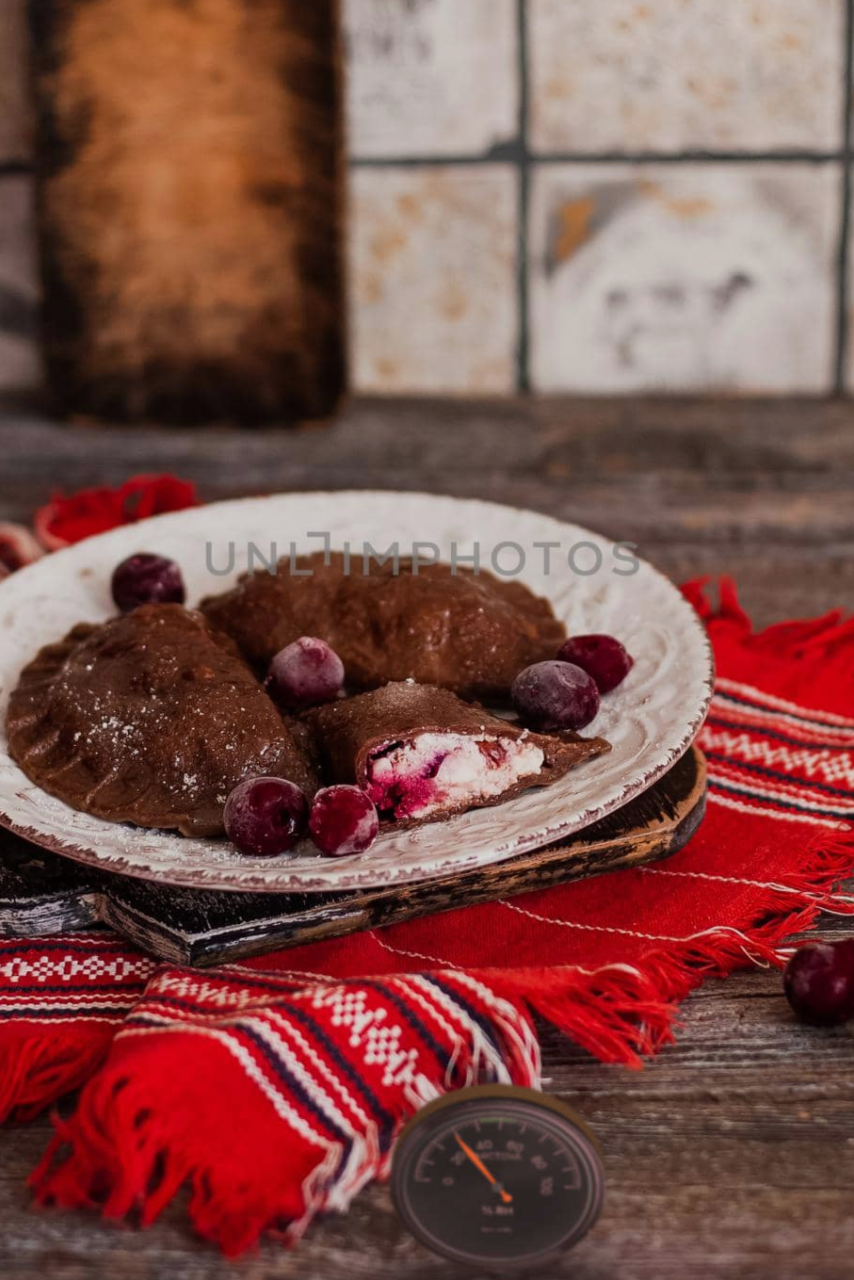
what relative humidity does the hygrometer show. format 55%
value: 30%
